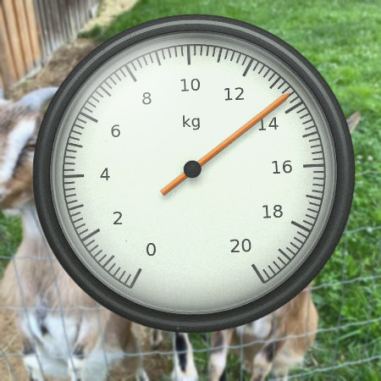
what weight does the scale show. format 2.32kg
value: 13.6kg
